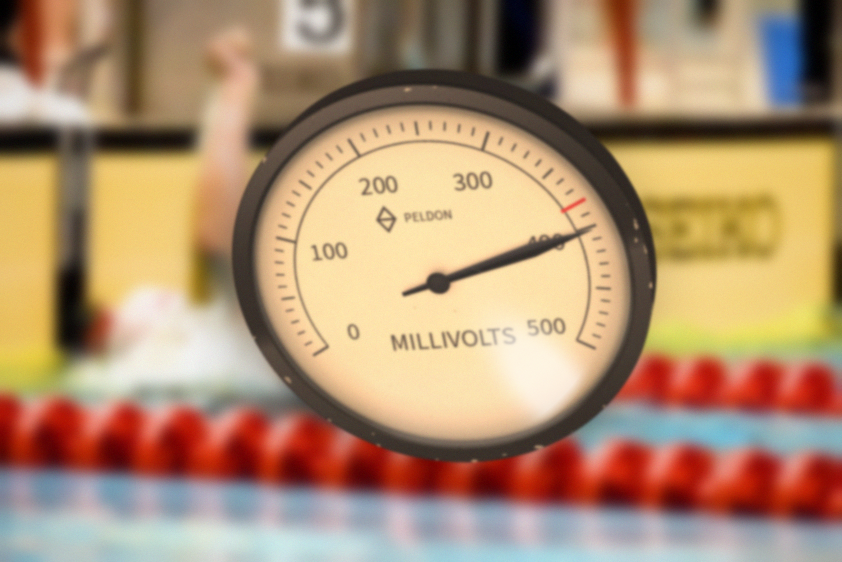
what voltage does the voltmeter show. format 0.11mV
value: 400mV
